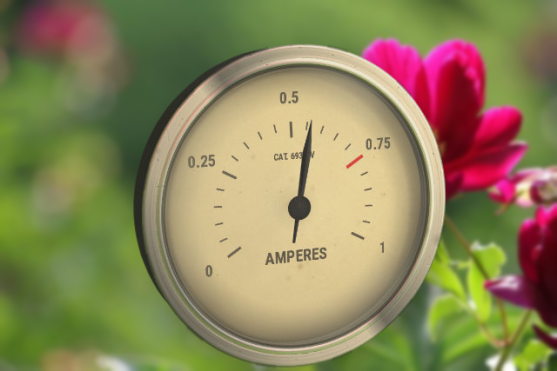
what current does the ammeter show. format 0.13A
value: 0.55A
